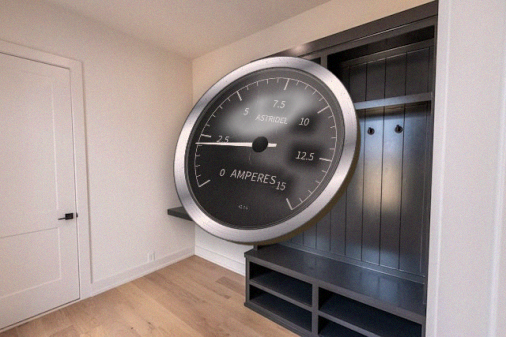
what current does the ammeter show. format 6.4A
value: 2A
